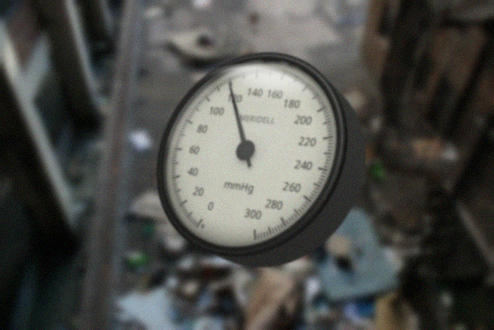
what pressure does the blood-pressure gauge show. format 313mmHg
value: 120mmHg
